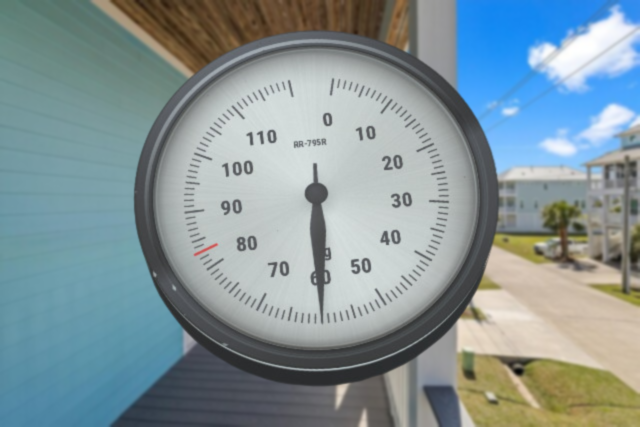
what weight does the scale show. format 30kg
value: 60kg
